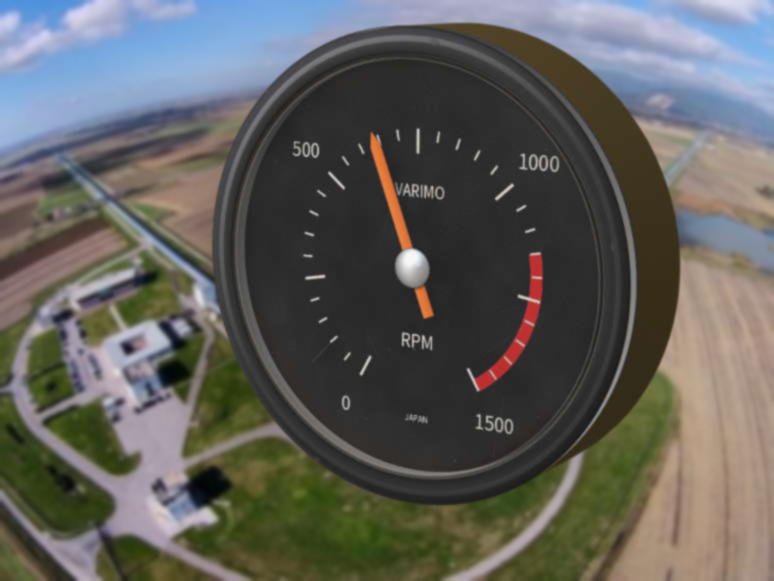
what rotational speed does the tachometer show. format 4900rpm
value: 650rpm
